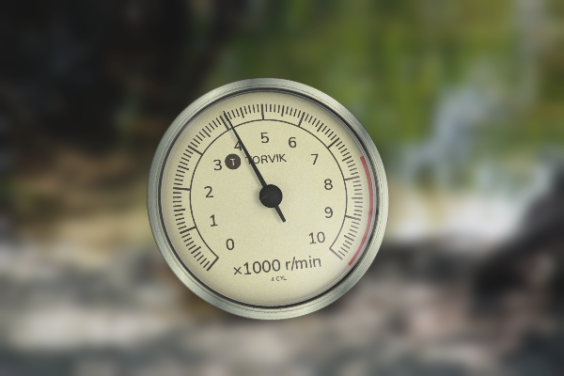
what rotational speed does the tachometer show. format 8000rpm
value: 4100rpm
